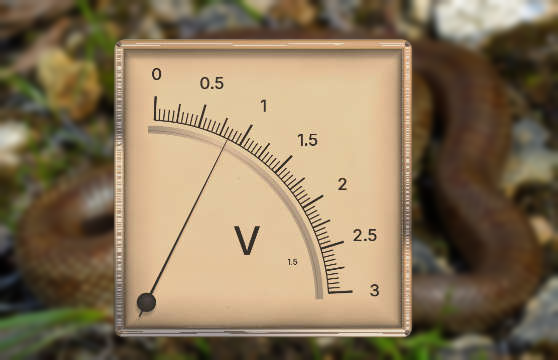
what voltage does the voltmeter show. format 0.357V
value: 0.85V
